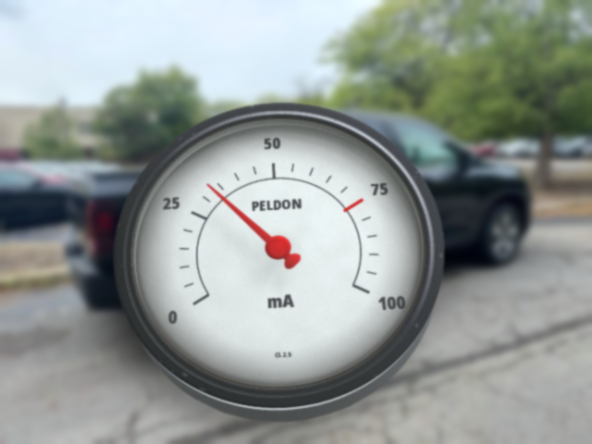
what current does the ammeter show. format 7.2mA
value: 32.5mA
